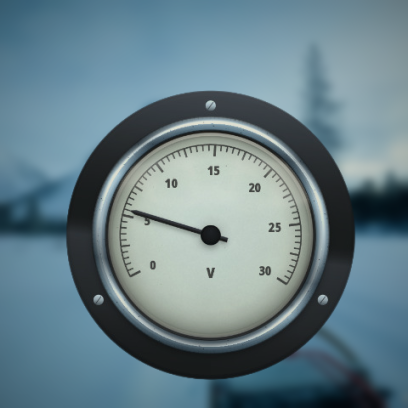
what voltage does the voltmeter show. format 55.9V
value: 5.5V
